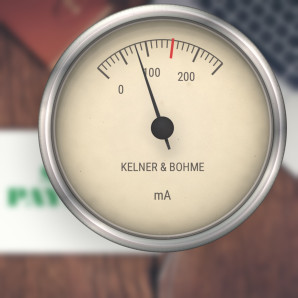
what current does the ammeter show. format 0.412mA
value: 80mA
